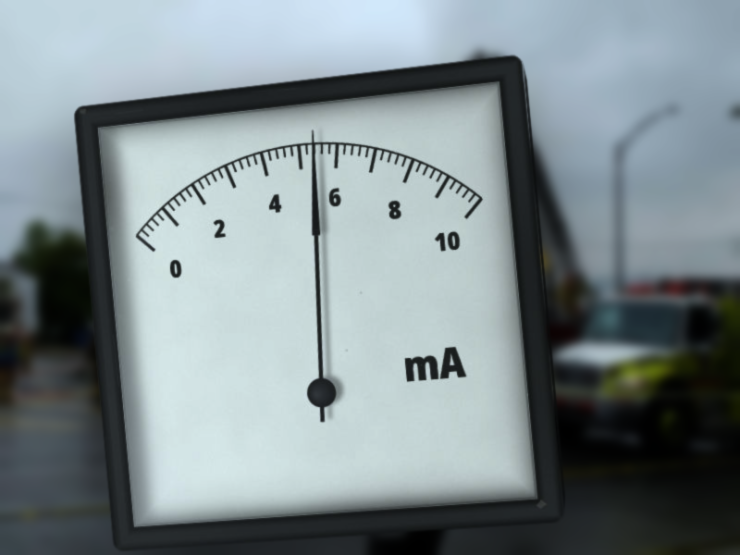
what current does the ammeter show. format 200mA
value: 5.4mA
